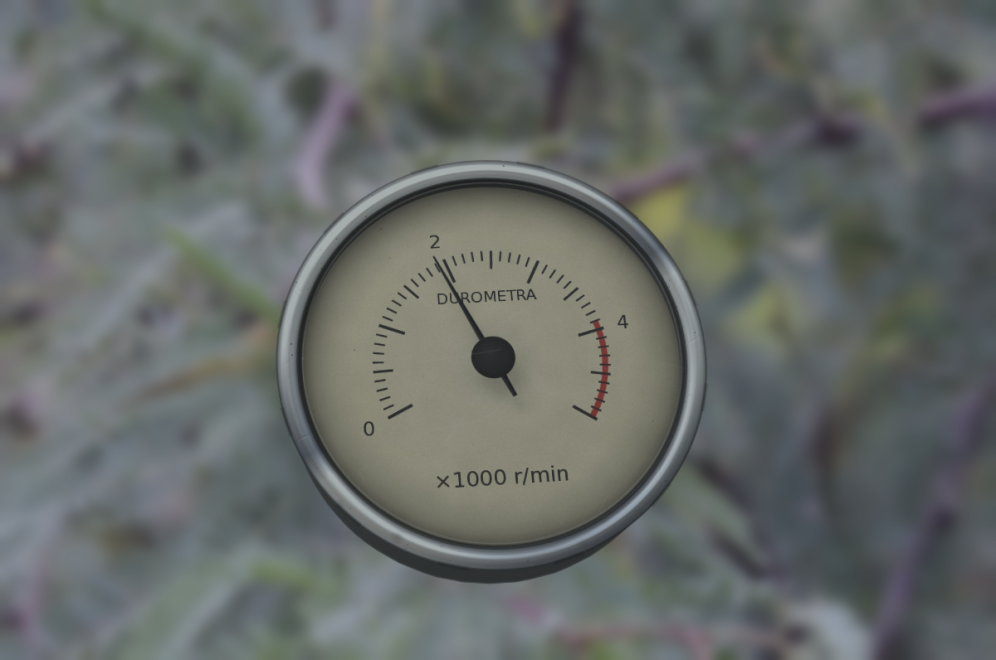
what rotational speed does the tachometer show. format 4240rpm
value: 1900rpm
